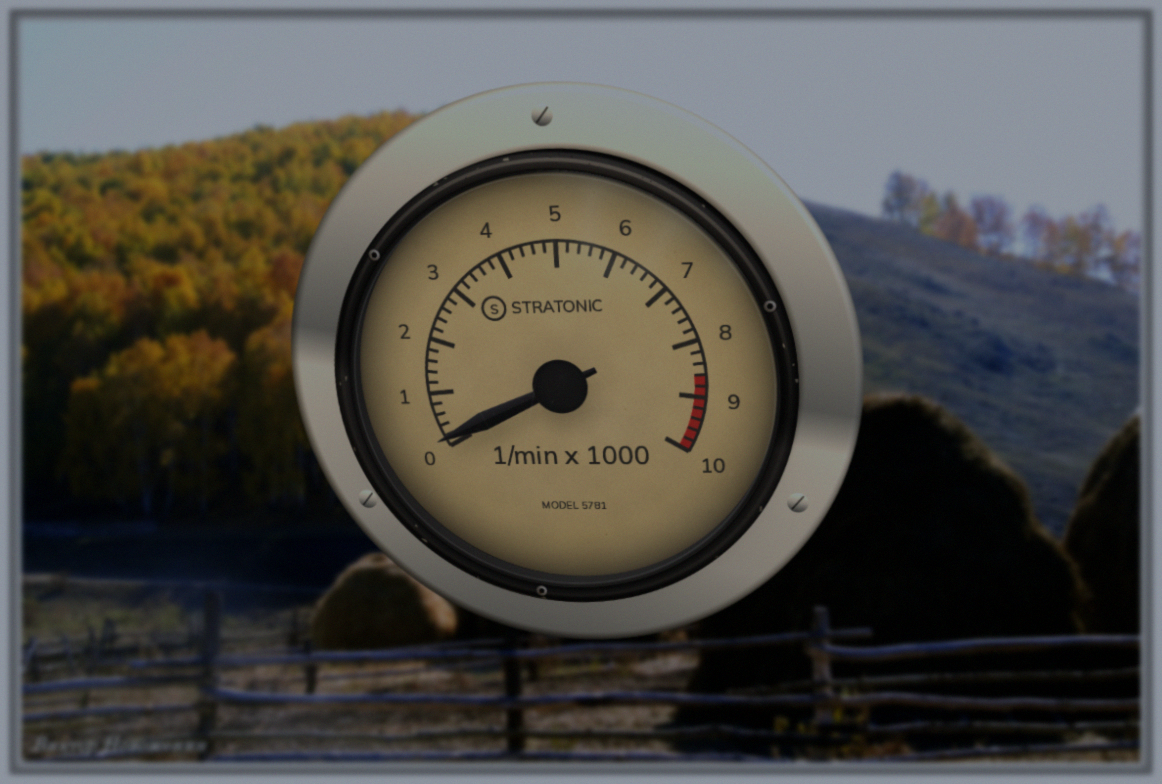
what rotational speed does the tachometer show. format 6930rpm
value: 200rpm
